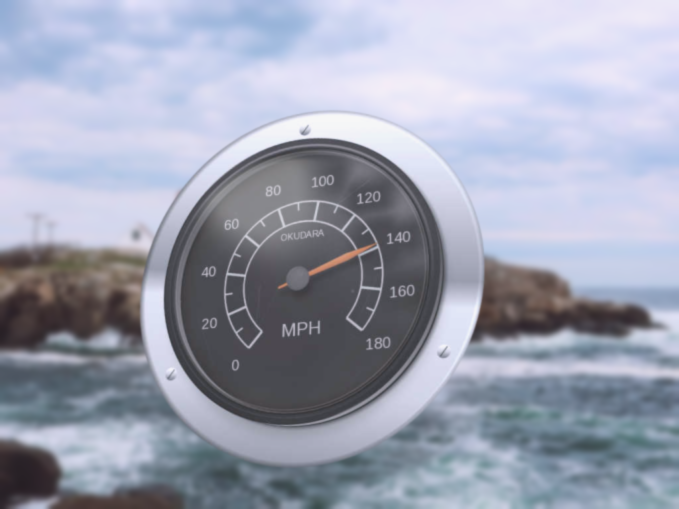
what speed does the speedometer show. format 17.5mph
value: 140mph
